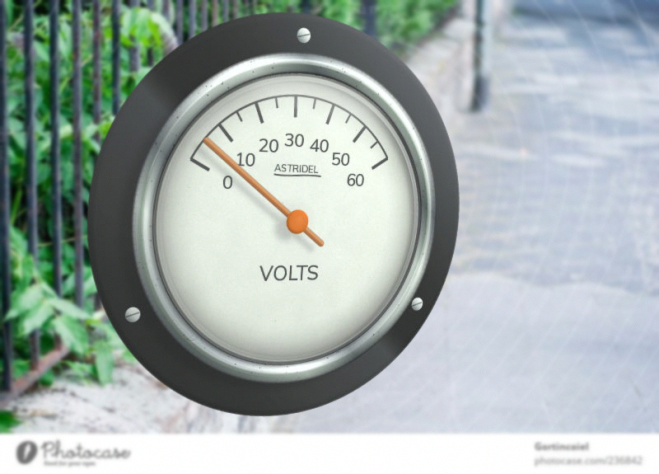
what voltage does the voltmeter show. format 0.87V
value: 5V
